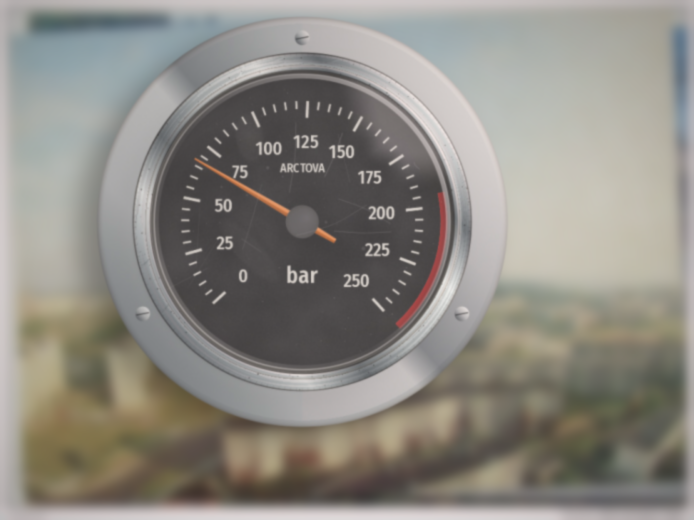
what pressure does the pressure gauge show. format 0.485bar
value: 67.5bar
